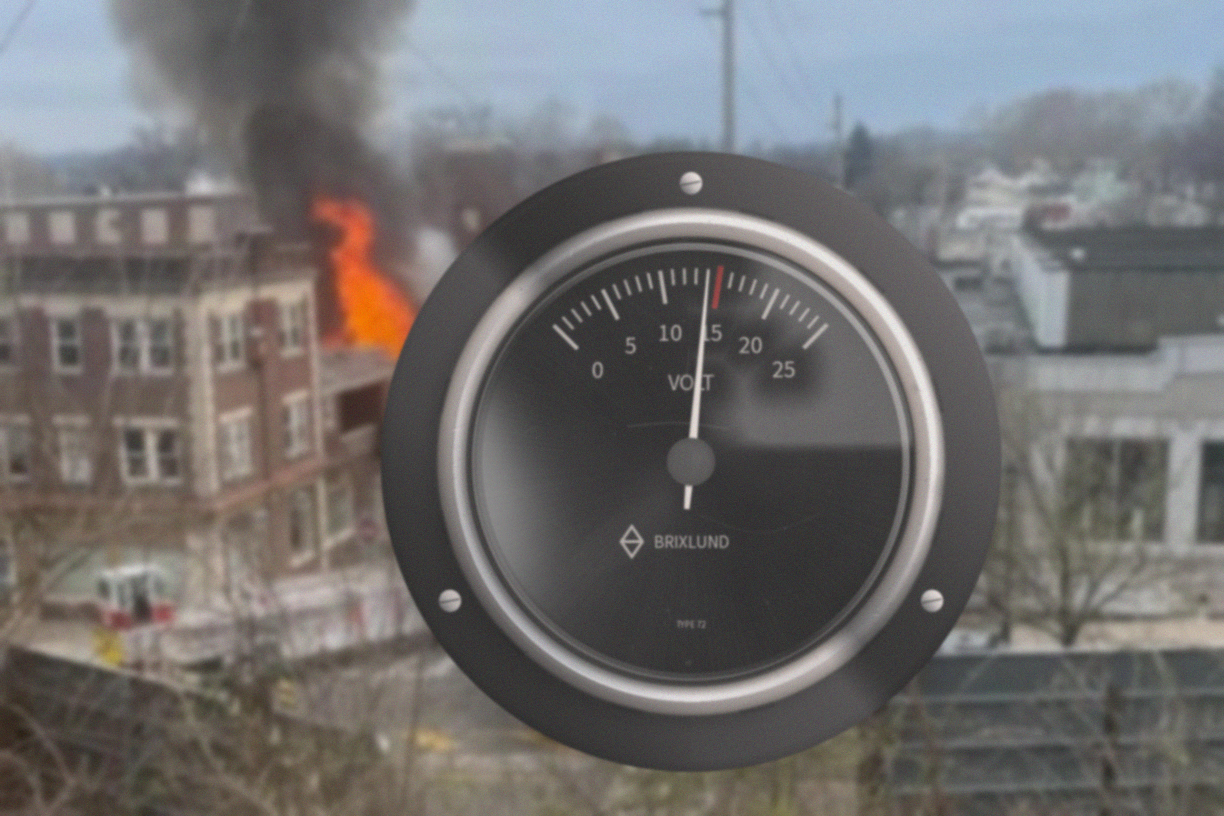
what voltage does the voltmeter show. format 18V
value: 14V
